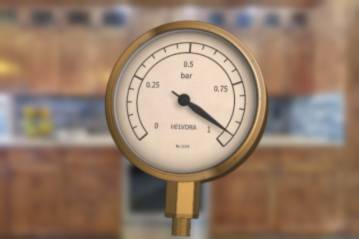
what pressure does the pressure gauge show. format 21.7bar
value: 0.95bar
